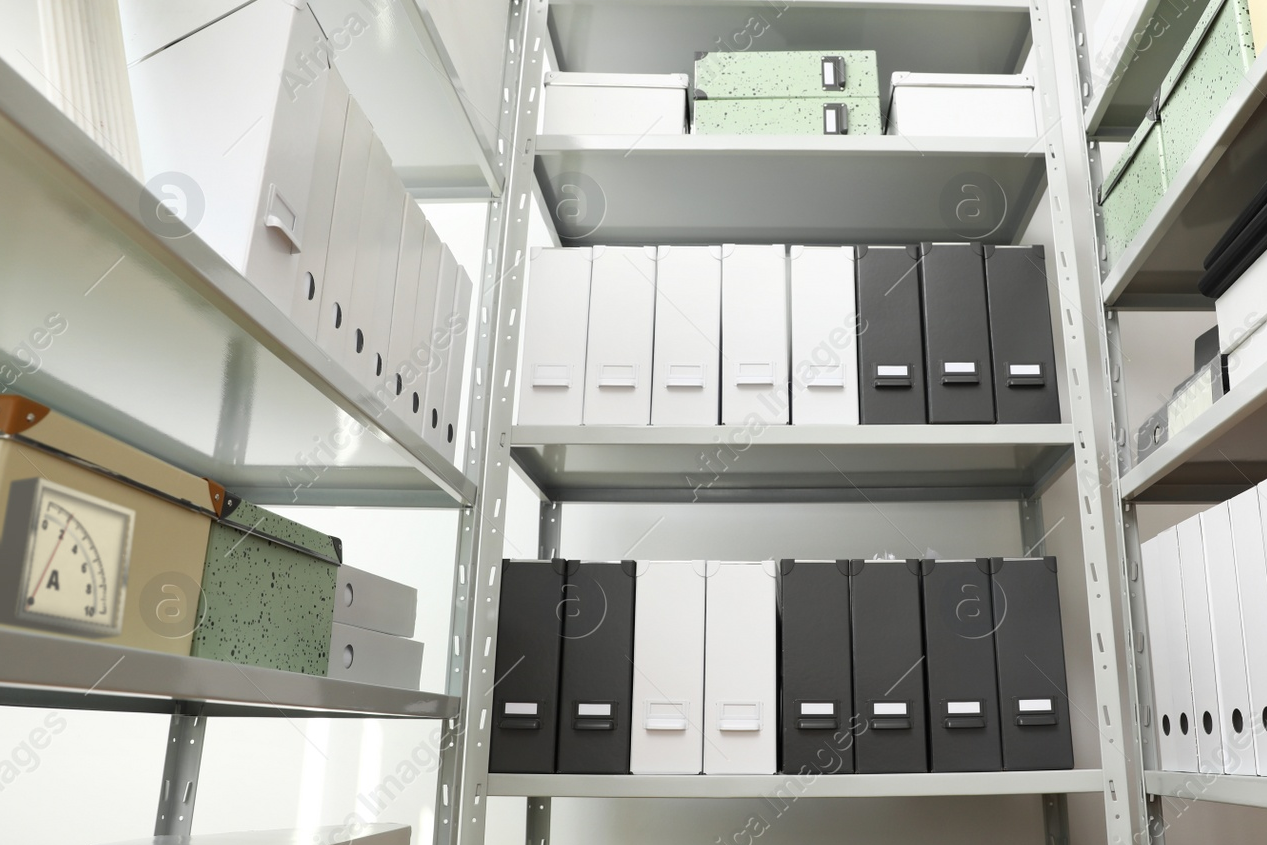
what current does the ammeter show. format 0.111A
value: 2A
